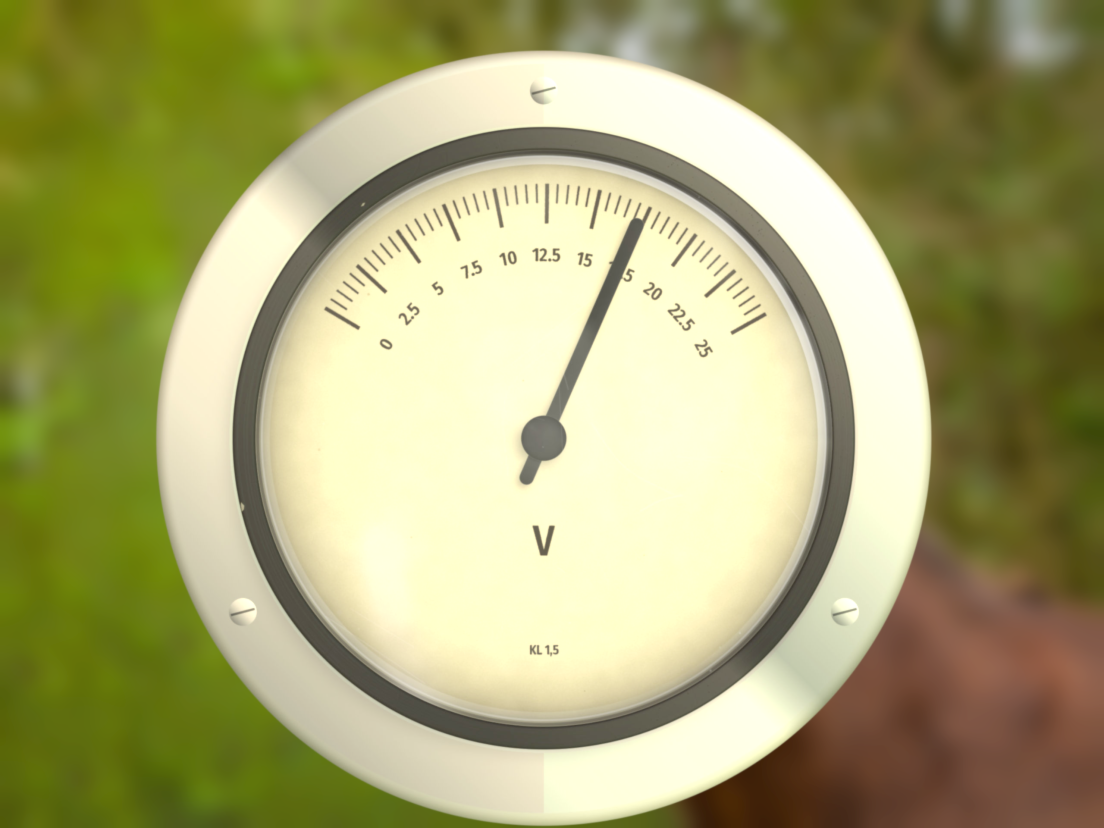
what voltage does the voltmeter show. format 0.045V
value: 17.25V
